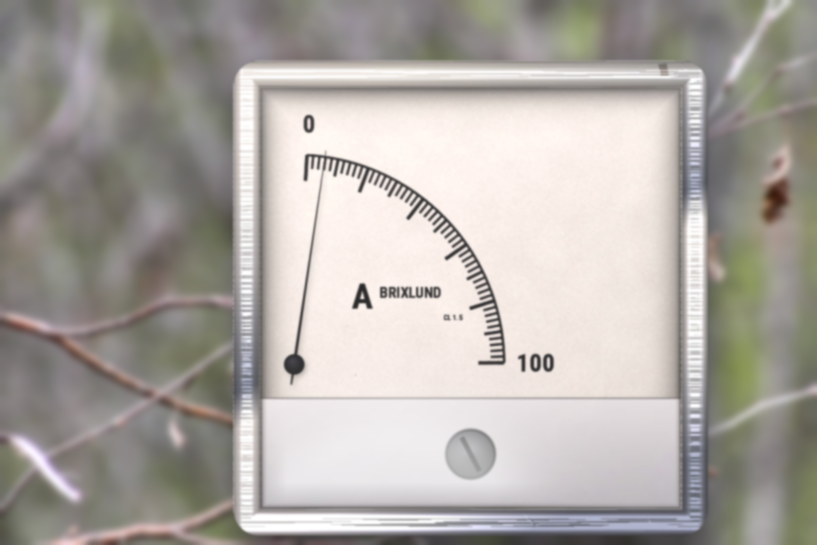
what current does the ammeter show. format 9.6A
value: 6A
